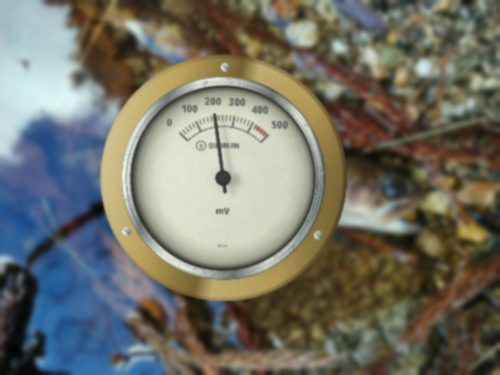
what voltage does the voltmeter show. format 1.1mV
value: 200mV
